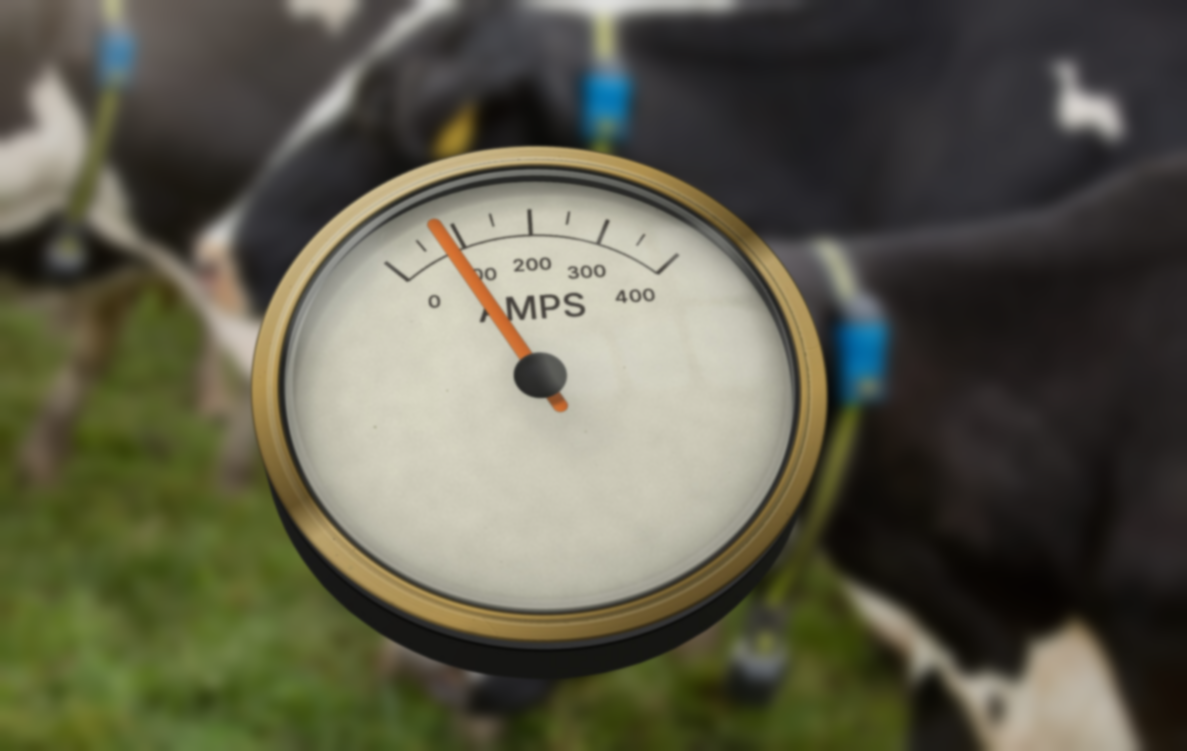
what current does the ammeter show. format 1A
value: 75A
